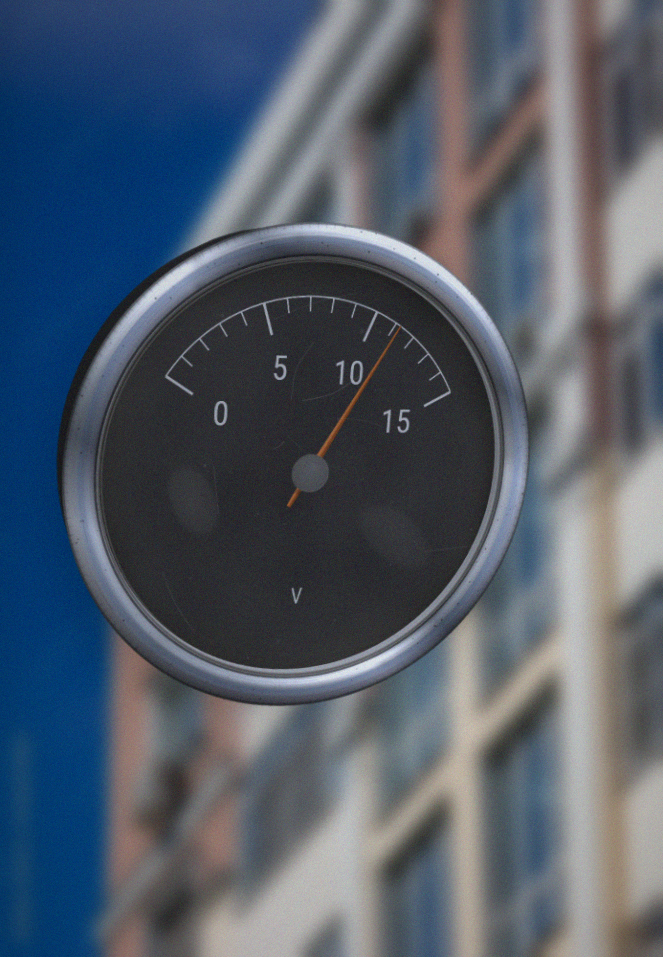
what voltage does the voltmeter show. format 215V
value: 11V
